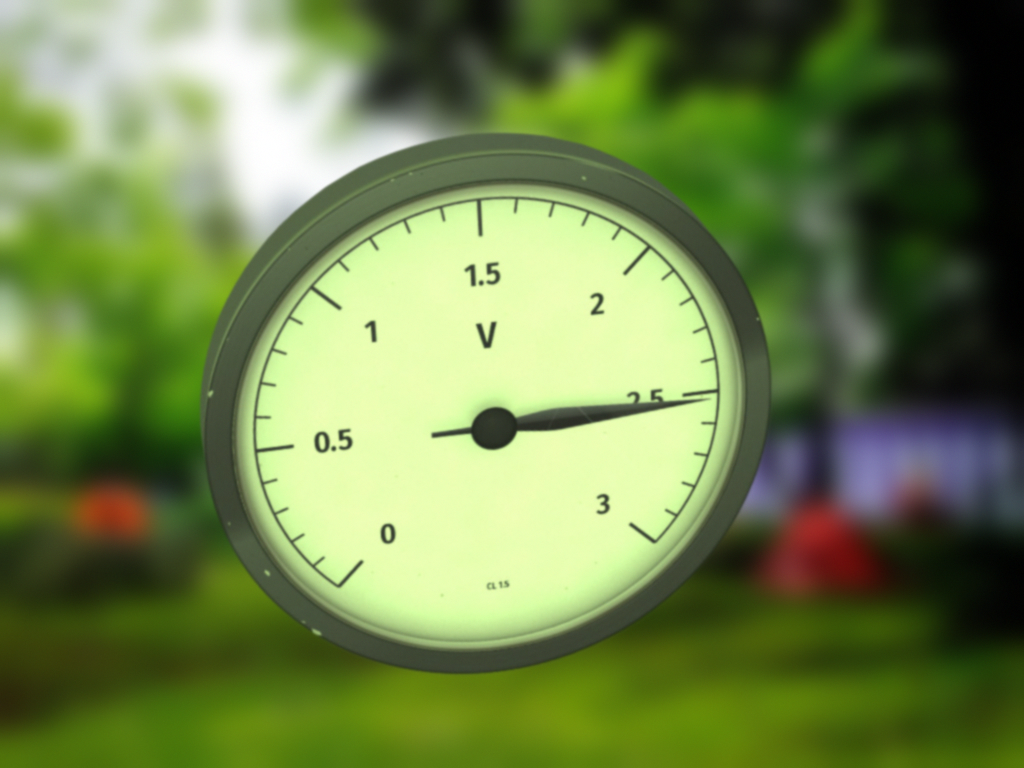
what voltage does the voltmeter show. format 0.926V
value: 2.5V
